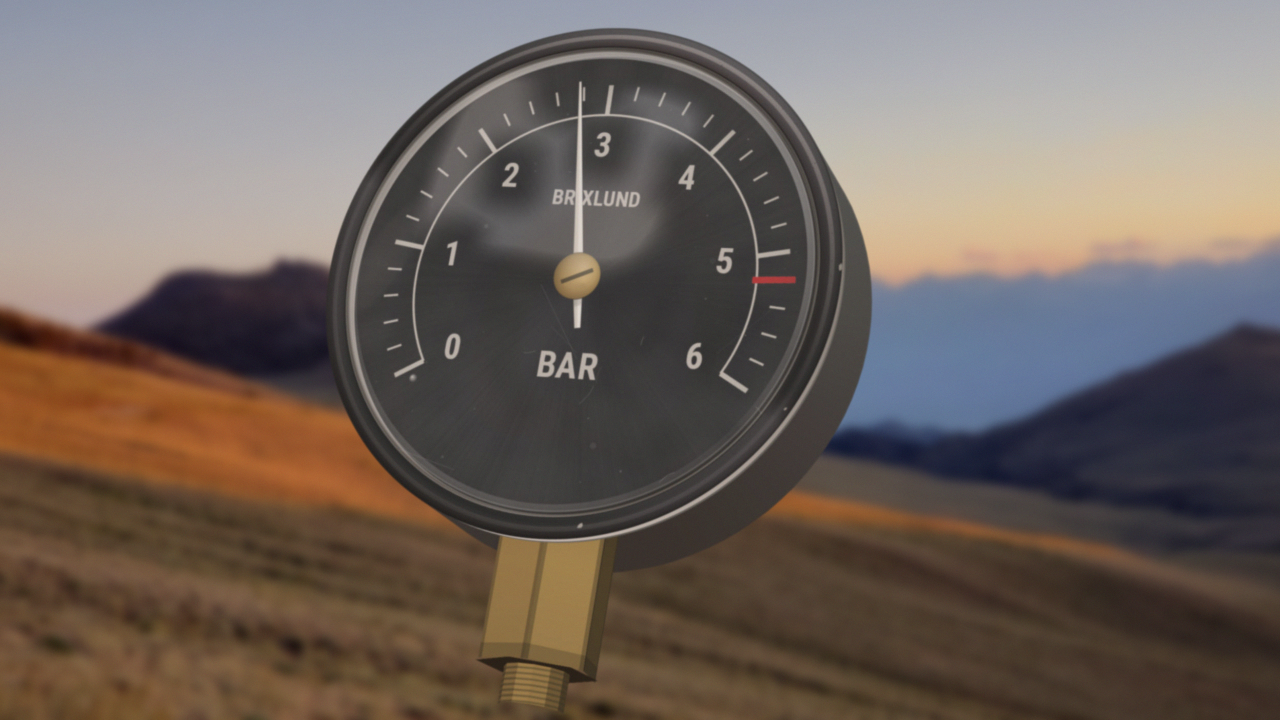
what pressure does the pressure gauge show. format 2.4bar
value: 2.8bar
